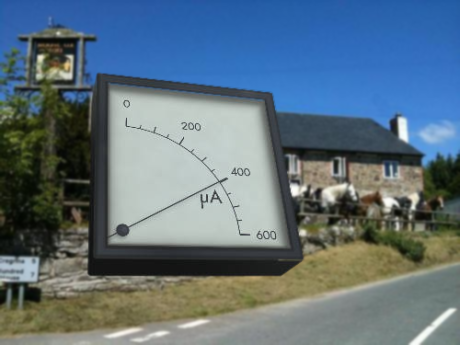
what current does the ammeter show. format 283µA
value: 400µA
